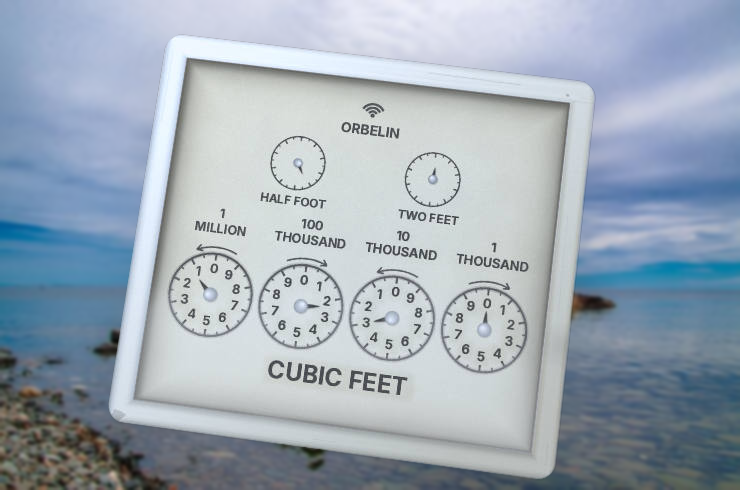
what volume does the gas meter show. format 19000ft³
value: 123000ft³
